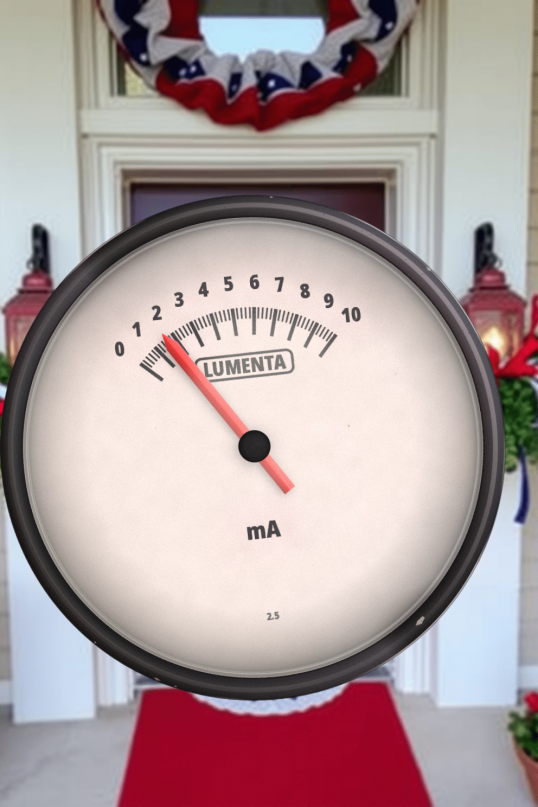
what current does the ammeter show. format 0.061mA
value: 1.6mA
